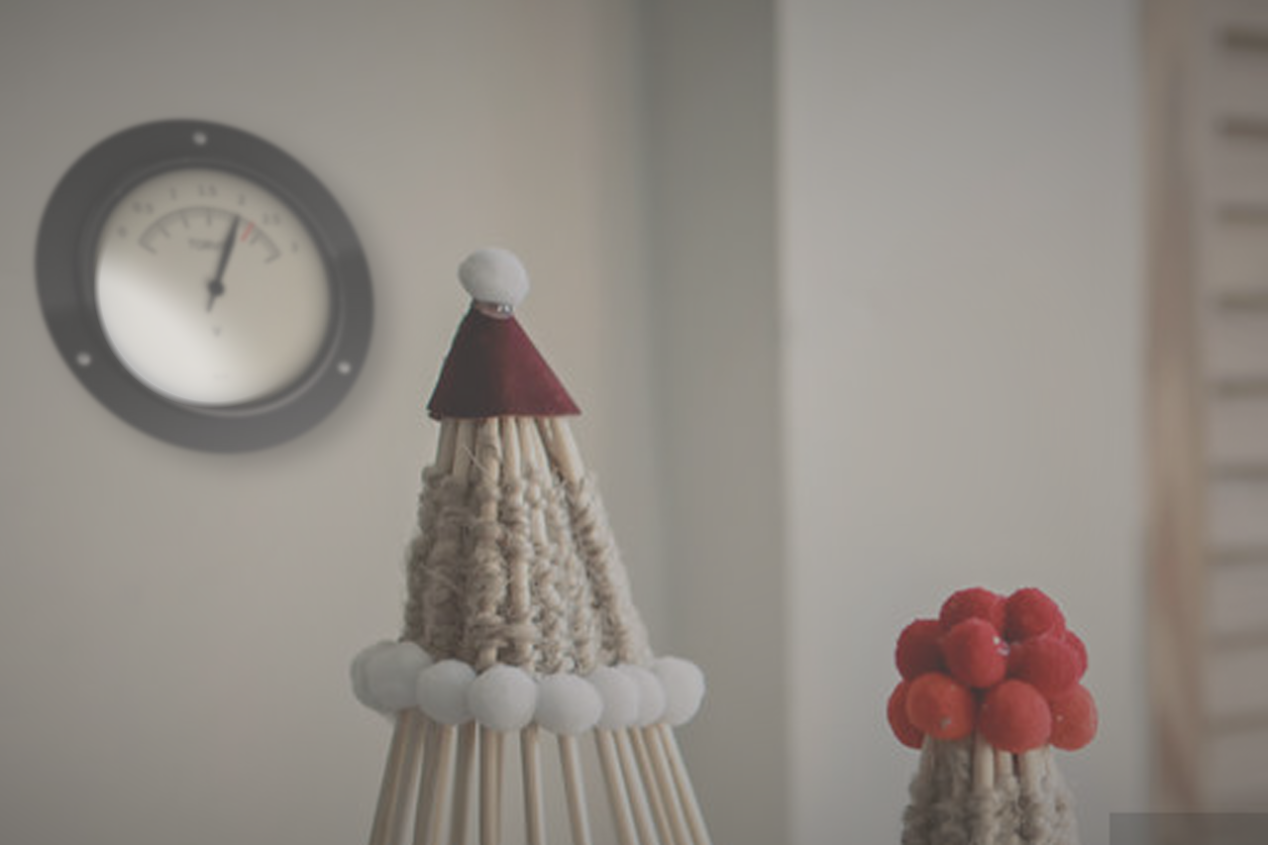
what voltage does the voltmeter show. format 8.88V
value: 2V
